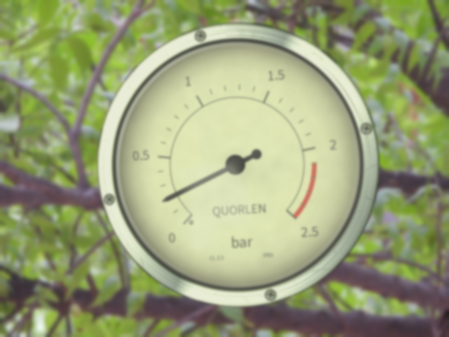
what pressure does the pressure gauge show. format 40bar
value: 0.2bar
